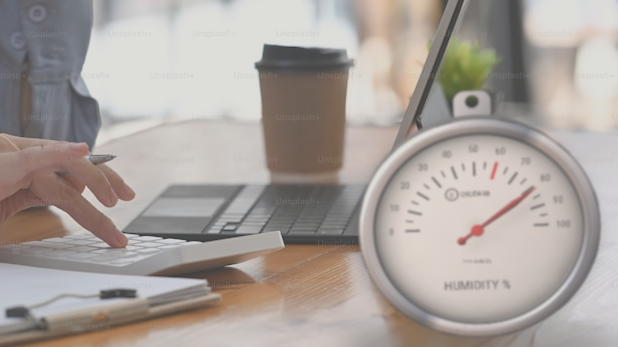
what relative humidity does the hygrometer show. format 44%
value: 80%
